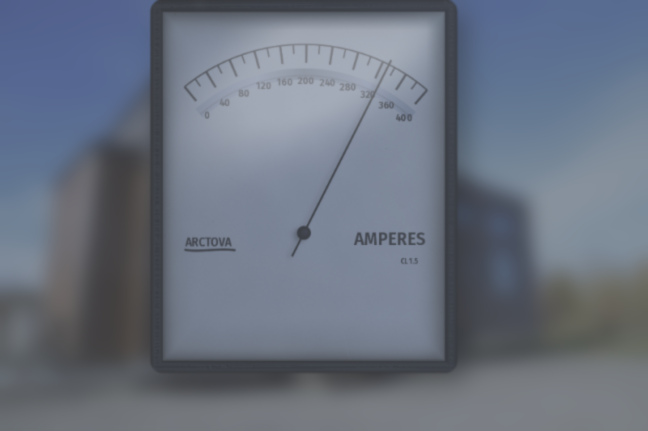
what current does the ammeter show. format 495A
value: 330A
